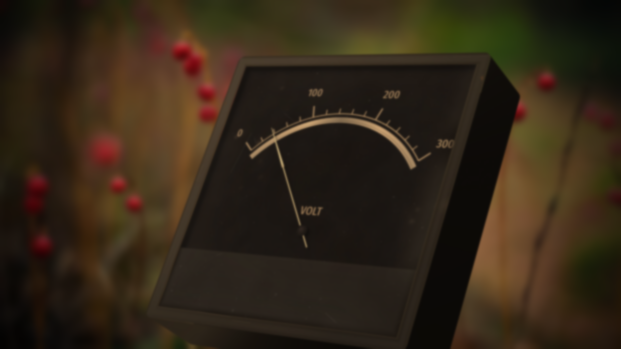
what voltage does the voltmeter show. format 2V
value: 40V
